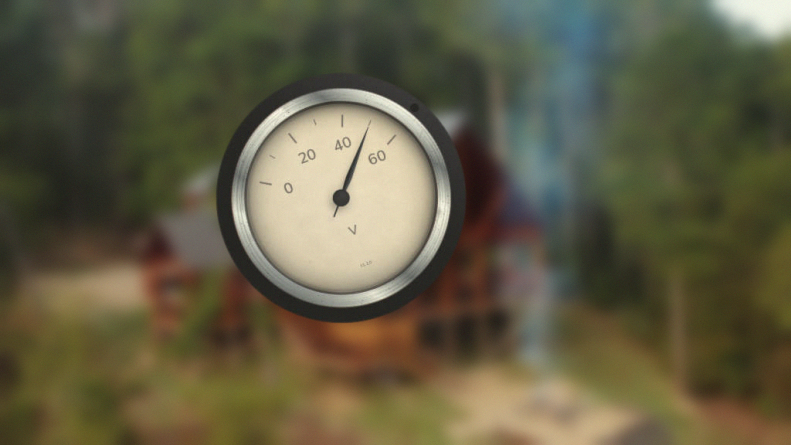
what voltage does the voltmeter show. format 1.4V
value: 50V
